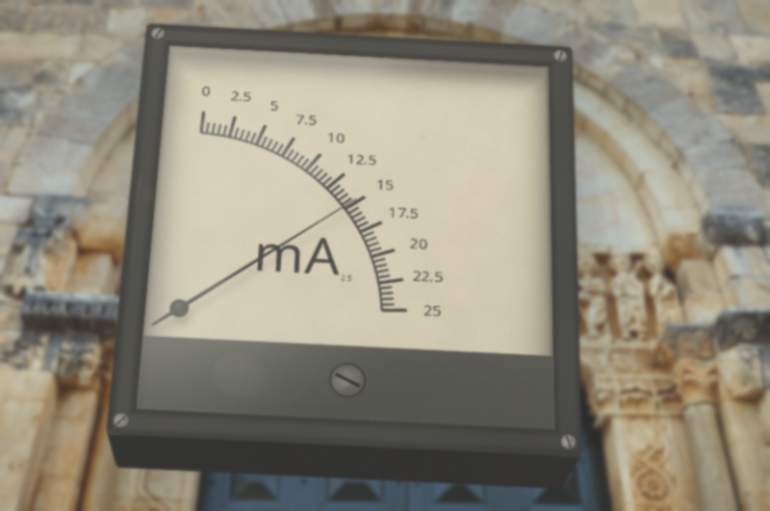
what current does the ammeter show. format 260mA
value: 15mA
